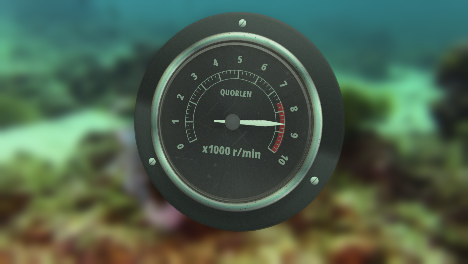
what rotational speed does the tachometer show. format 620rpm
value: 8600rpm
